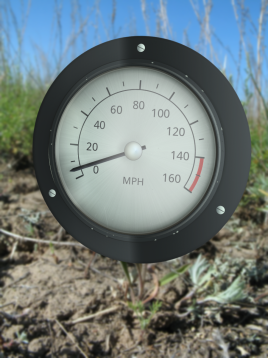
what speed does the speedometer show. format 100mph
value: 5mph
